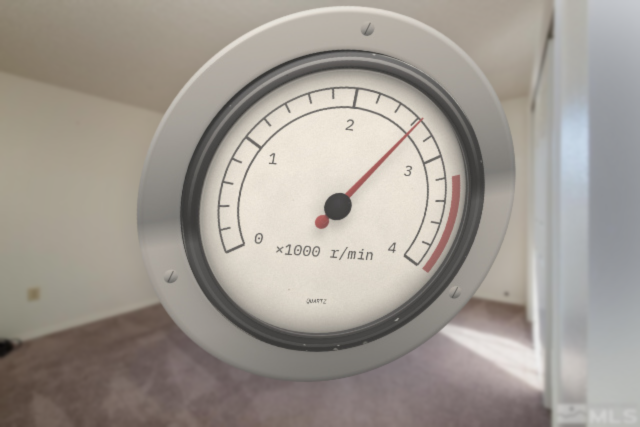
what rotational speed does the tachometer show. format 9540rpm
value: 2600rpm
